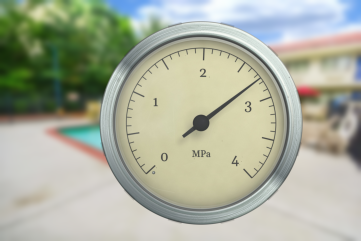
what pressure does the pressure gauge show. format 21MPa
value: 2.75MPa
